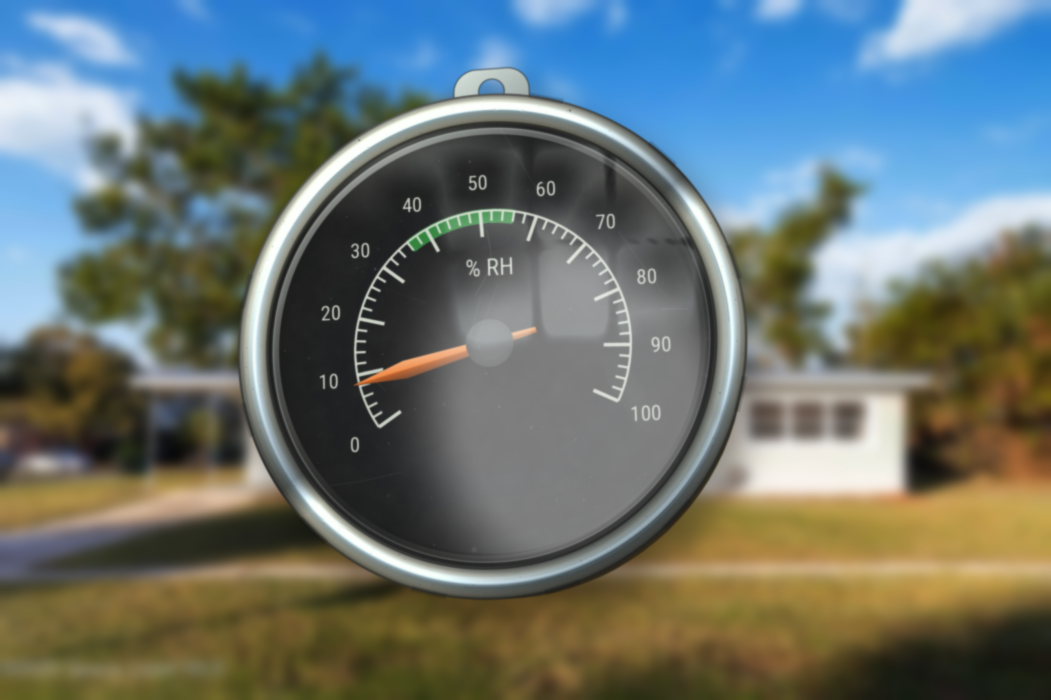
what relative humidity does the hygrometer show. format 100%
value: 8%
